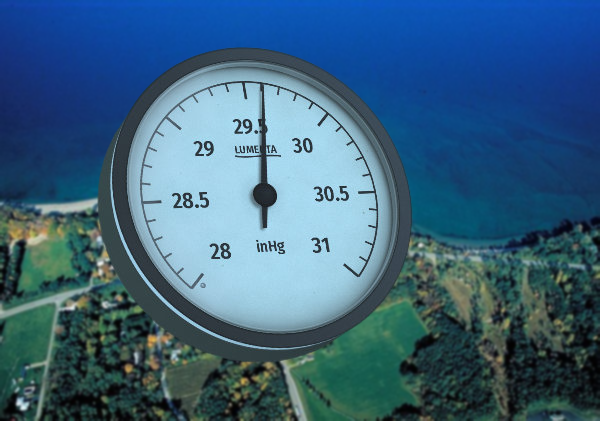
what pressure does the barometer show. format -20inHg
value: 29.6inHg
